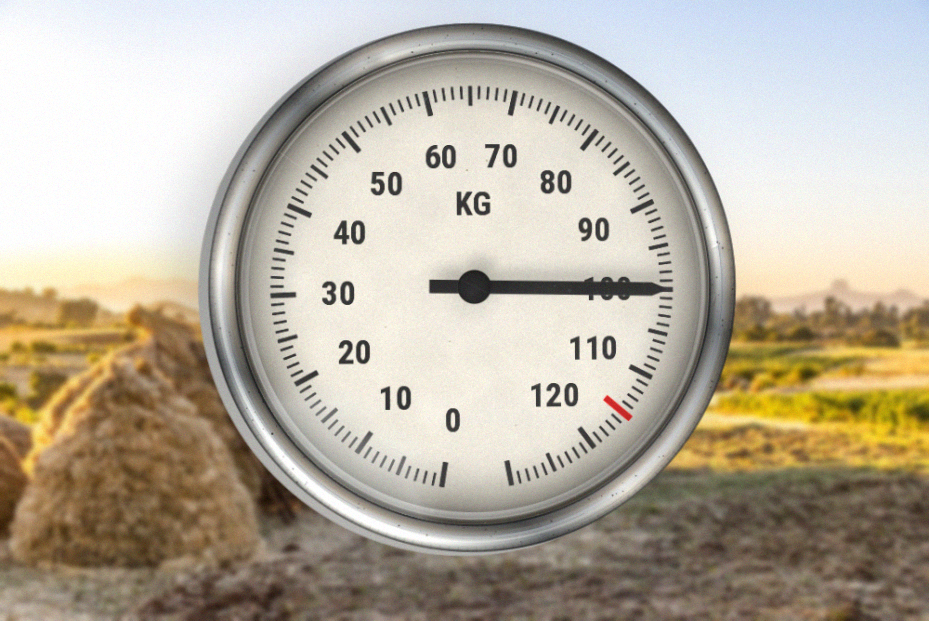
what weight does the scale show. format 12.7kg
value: 100kg
